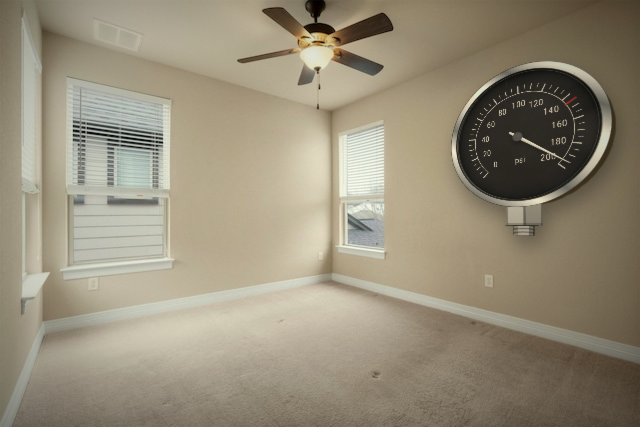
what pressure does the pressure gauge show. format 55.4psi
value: 195psi
